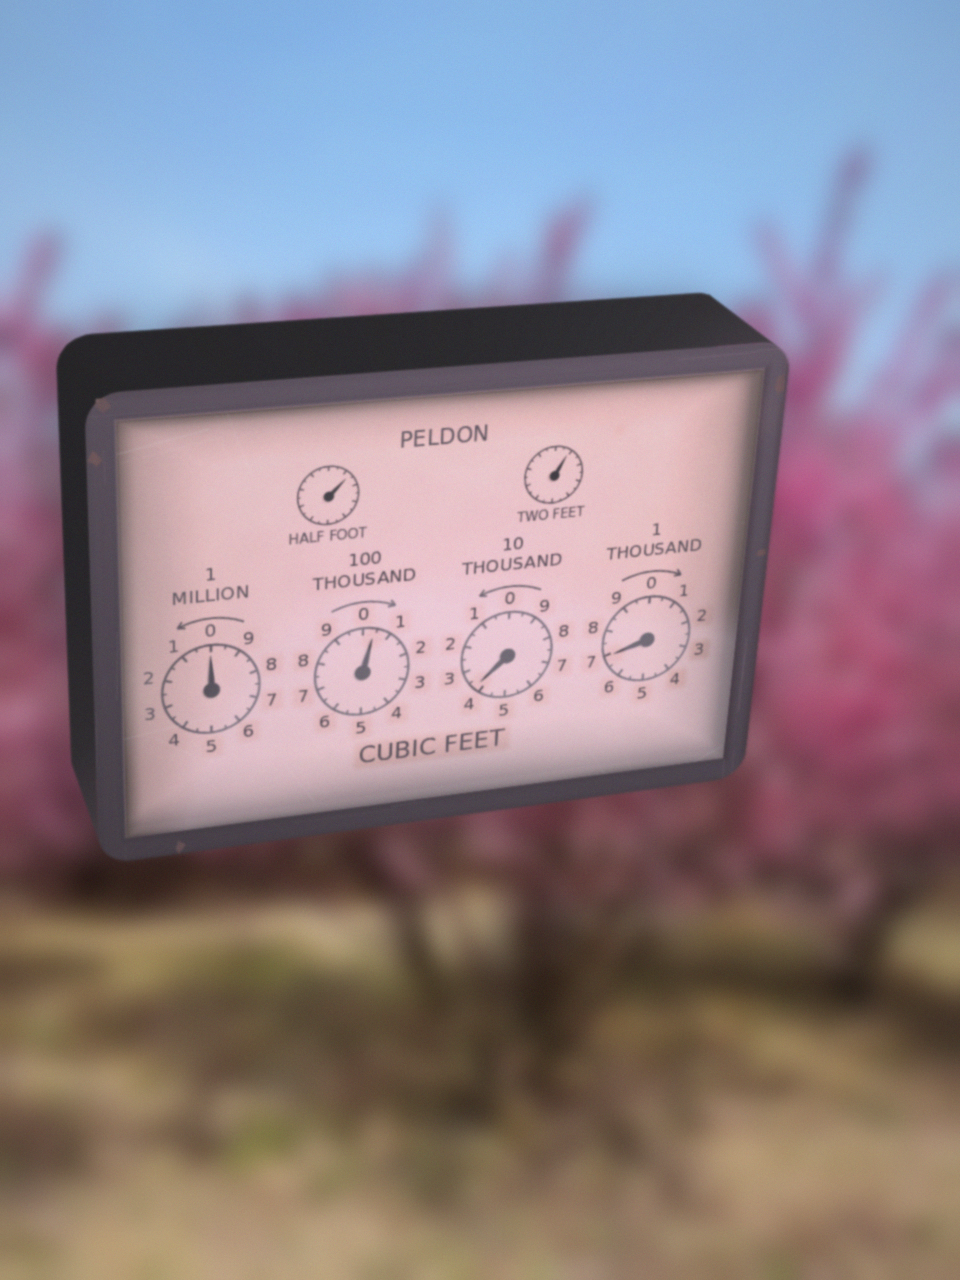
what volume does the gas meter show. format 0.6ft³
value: 3700ft³
